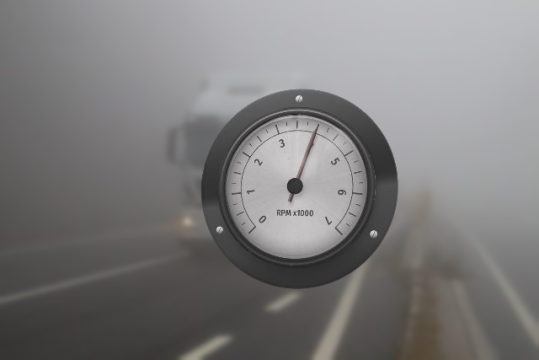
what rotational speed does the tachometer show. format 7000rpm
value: 4000rpm
